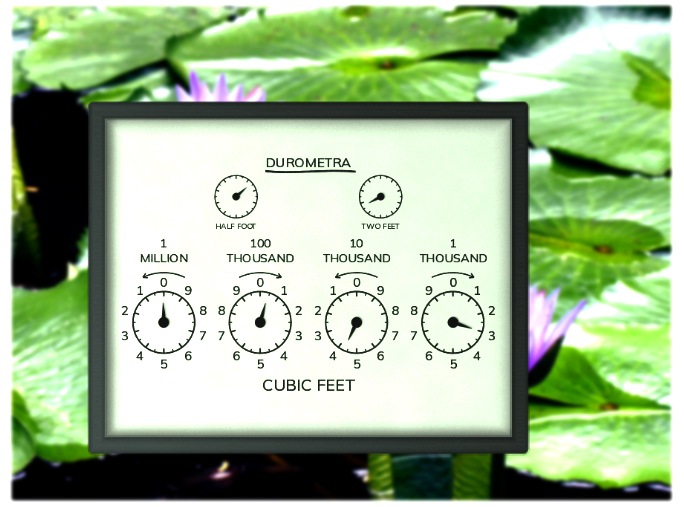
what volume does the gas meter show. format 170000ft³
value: 4300ft³
